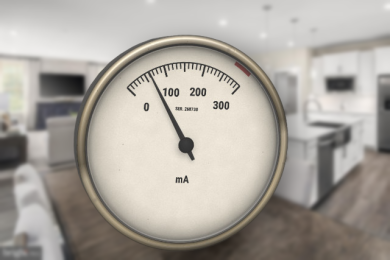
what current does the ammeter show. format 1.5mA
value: 60mA
